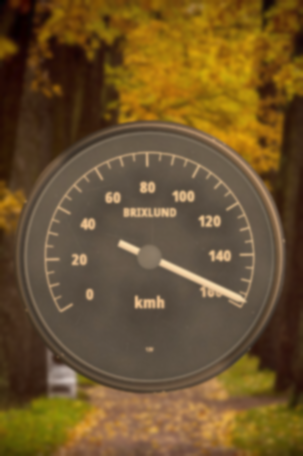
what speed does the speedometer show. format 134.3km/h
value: 157.5km/h
